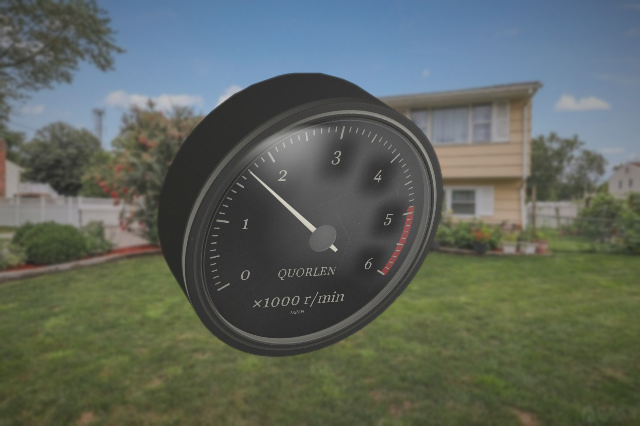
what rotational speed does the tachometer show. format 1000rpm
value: 1700rpm
